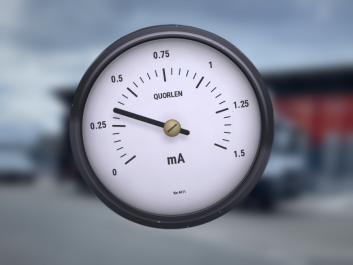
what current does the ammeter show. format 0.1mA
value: 0.35mA
